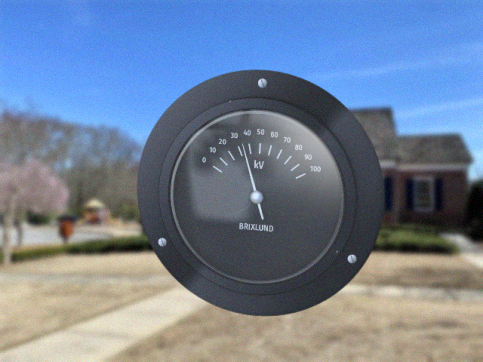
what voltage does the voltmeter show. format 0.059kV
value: 35kV
